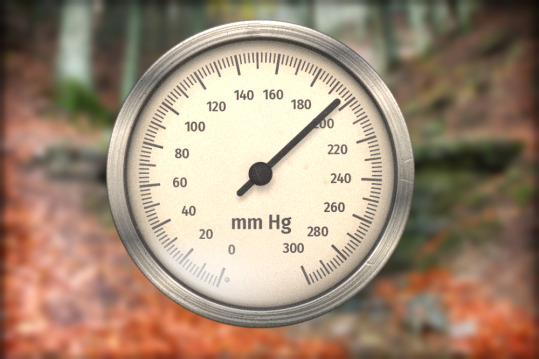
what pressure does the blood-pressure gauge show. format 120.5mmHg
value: 196mmHg
